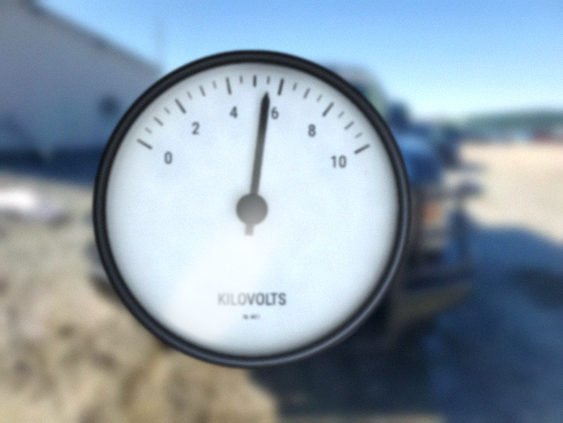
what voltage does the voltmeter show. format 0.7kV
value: 5.5kV
